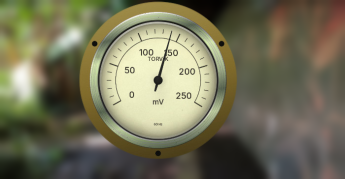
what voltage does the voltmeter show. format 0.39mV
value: 140mV
